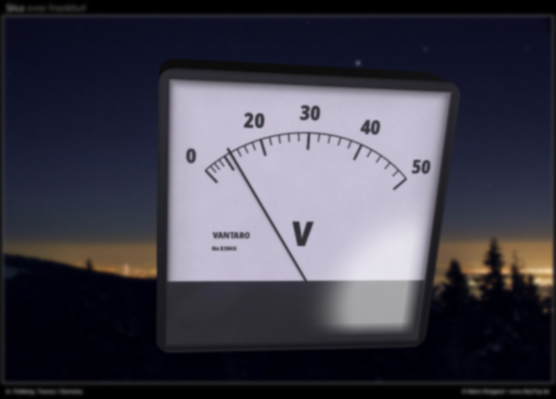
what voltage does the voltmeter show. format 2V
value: 12V
